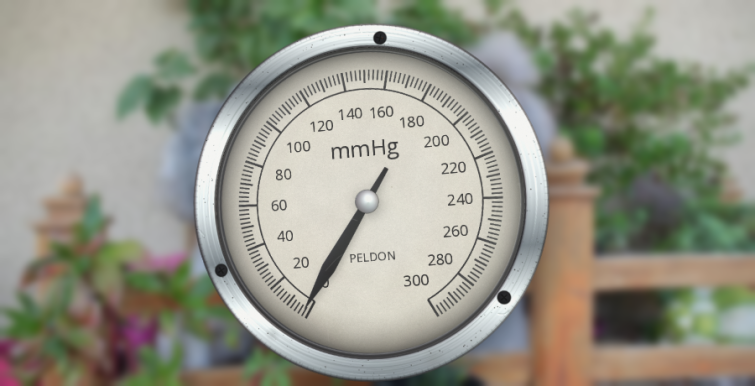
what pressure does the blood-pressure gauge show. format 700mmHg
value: 2mmHg
